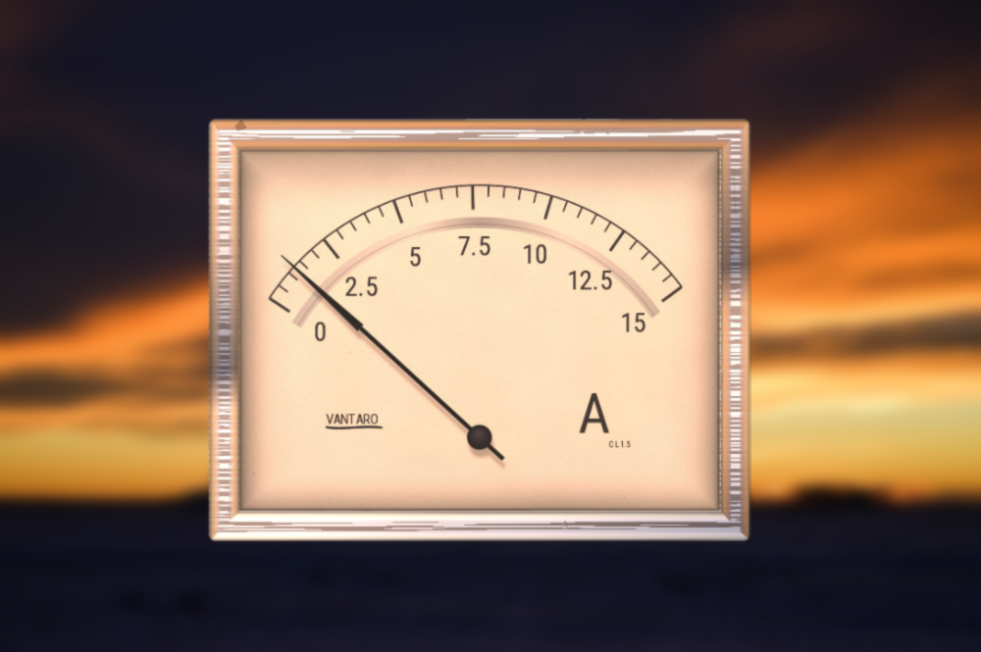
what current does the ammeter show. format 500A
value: 1.25A
